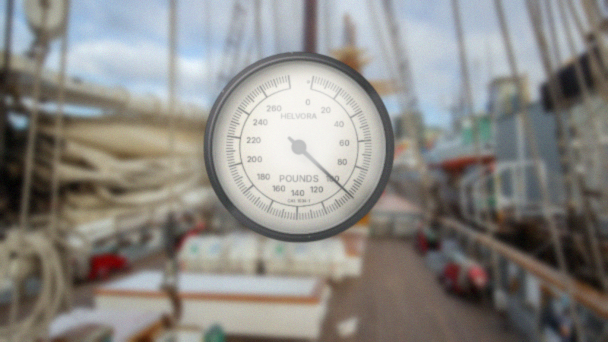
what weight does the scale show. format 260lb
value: 100lb
